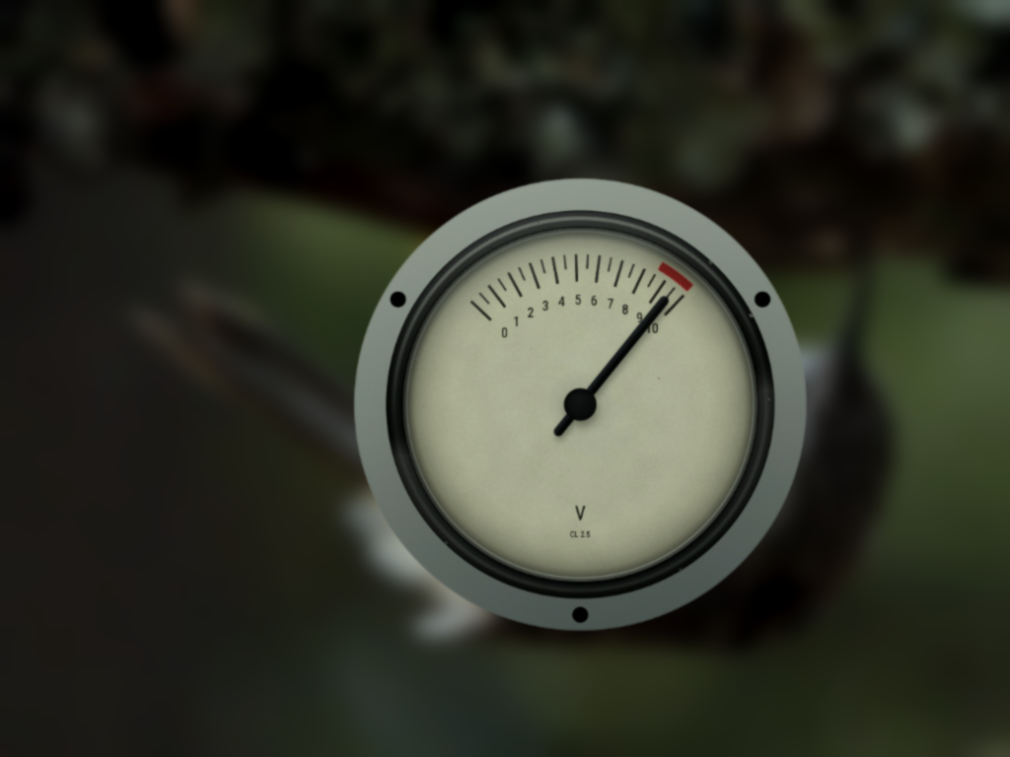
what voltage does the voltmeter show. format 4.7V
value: 9.5V
